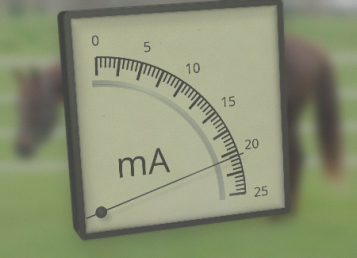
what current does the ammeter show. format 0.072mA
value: 20.5mA
